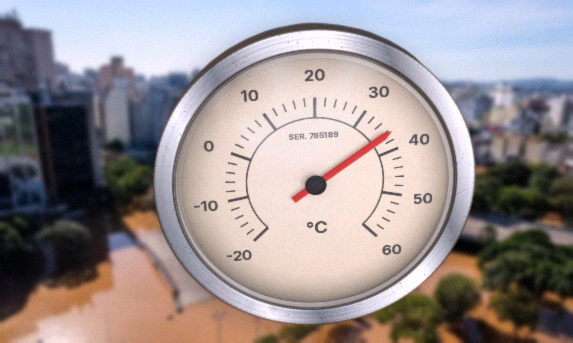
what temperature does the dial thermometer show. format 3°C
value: 36°C
